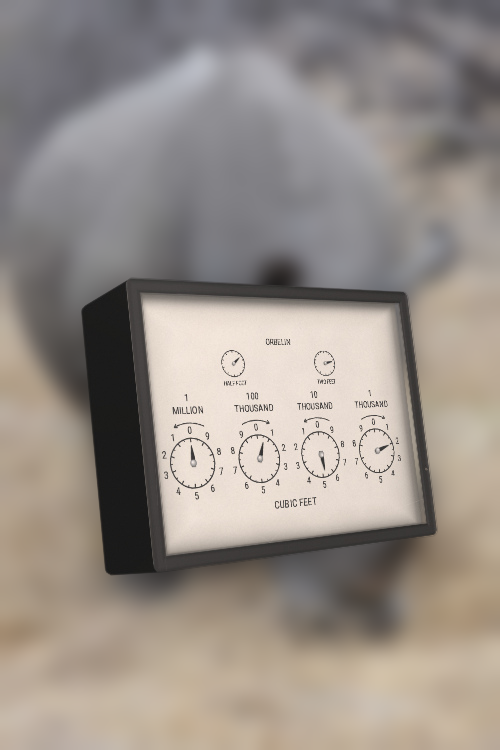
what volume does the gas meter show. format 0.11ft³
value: 5200ft³
